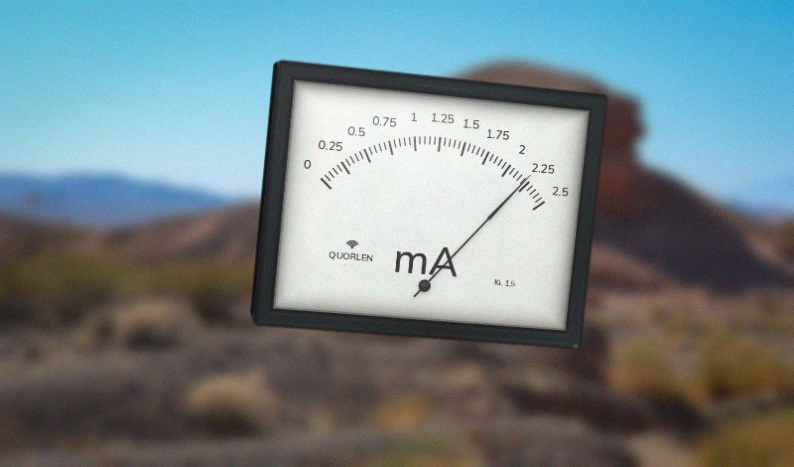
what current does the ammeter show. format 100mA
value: 2.2mA
